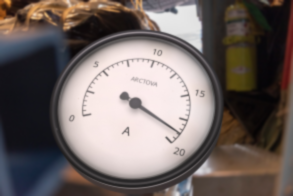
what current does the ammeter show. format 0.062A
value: 19A
